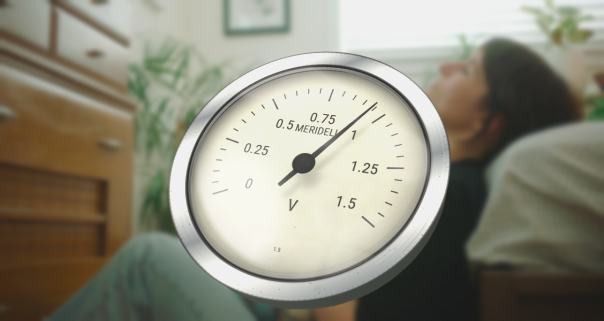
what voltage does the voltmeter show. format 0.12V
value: 0.95V
